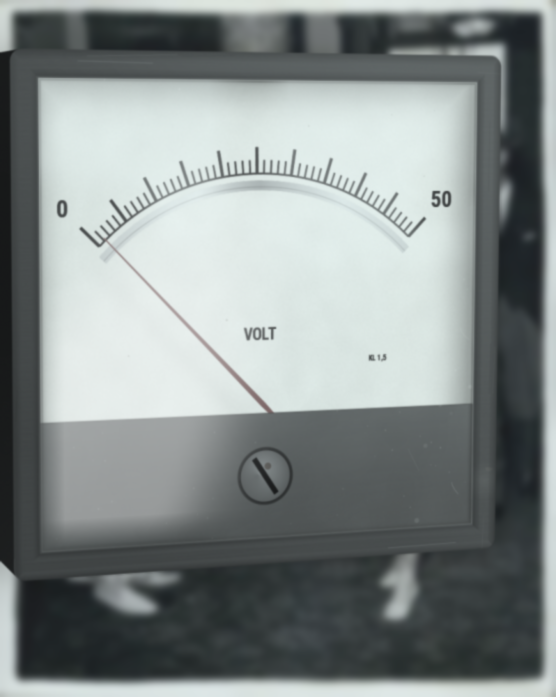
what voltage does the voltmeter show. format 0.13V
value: 1V
